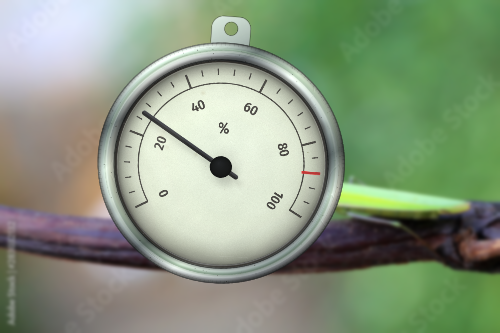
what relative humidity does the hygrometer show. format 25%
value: 26%
